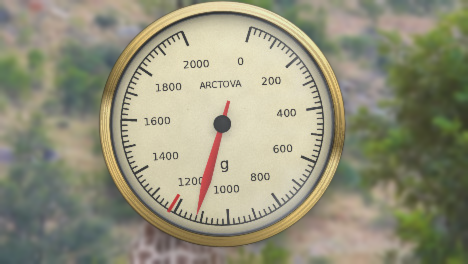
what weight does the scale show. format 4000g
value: 1120g
